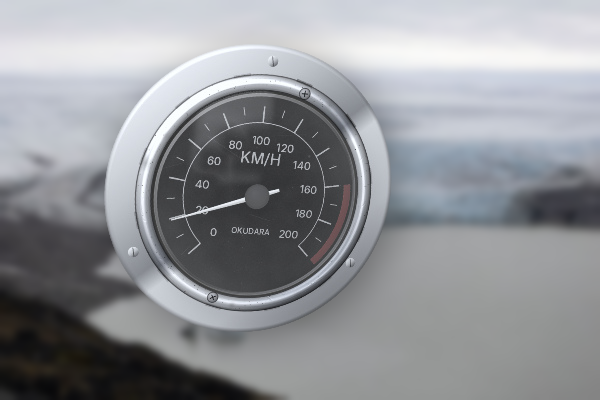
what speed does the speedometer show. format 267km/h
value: 20km/h
